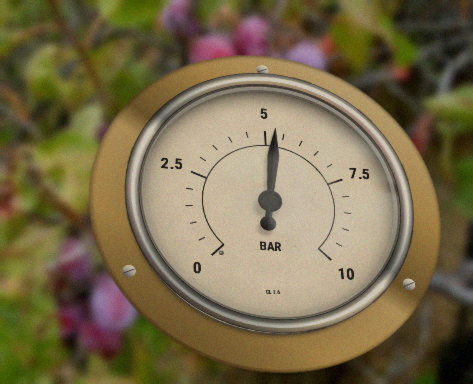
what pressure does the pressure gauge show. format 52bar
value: 5.25bar
